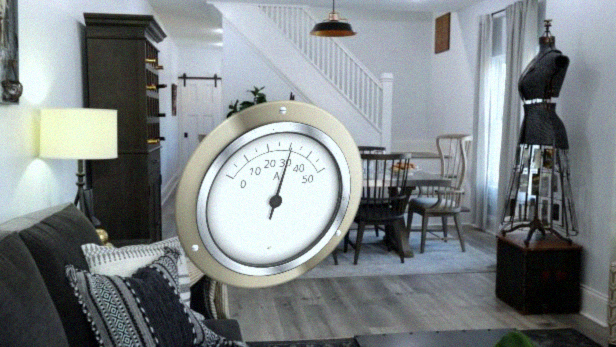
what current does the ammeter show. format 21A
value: 30A
